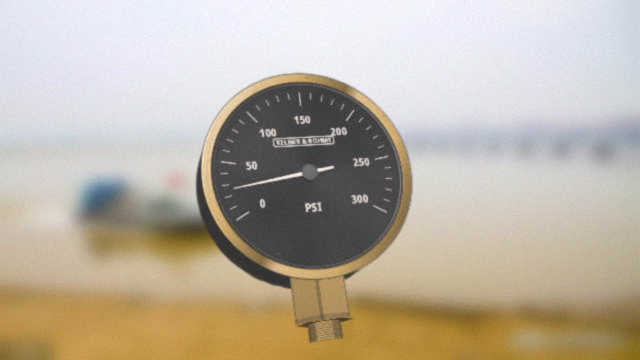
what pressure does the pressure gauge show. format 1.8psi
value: 25psi
